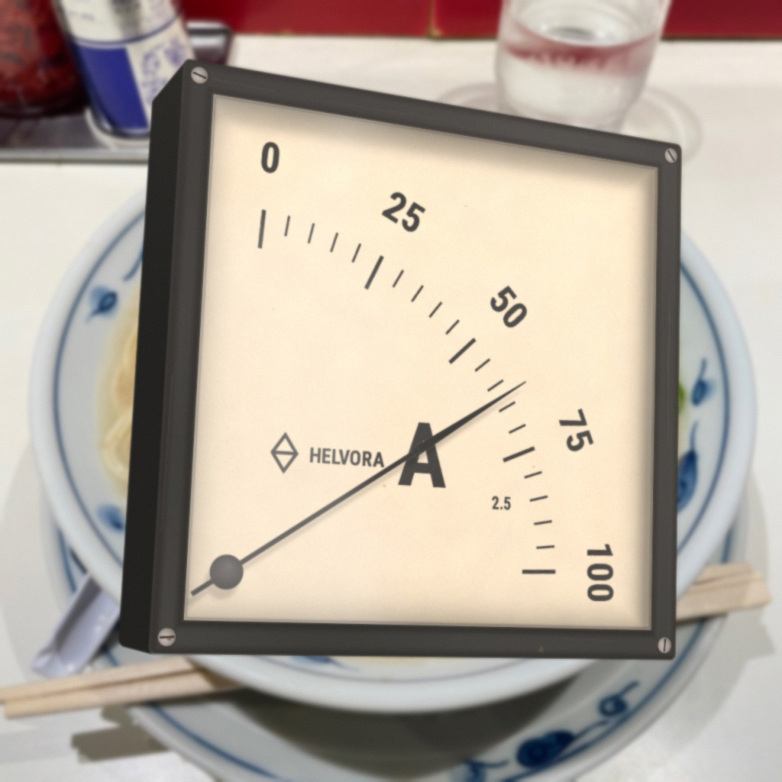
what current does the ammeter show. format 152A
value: 62.5A
